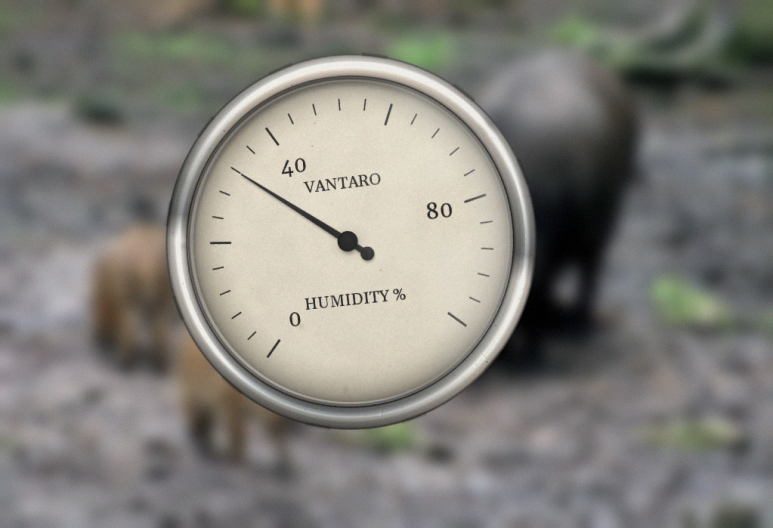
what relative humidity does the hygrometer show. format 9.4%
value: 32%
